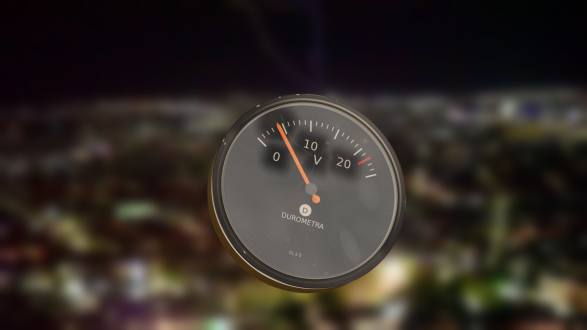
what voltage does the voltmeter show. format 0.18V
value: 4V
